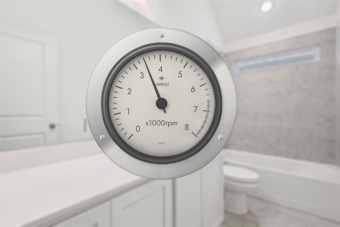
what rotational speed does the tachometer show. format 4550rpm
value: 3400rpm
